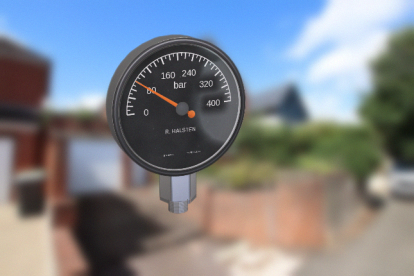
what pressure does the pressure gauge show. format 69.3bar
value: 80bar
